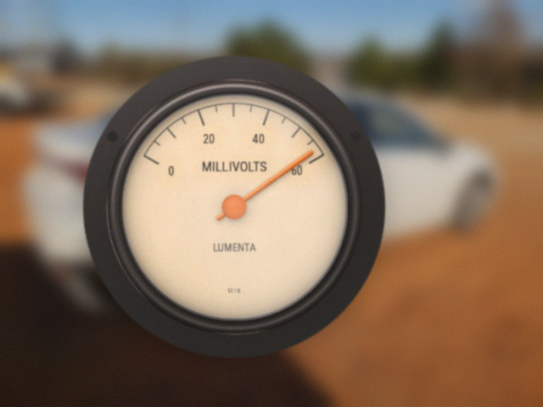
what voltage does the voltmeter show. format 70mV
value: 57.5mV
